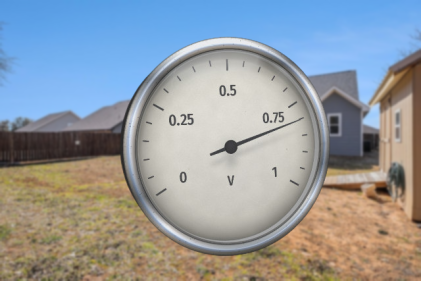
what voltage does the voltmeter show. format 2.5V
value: 0.8V
